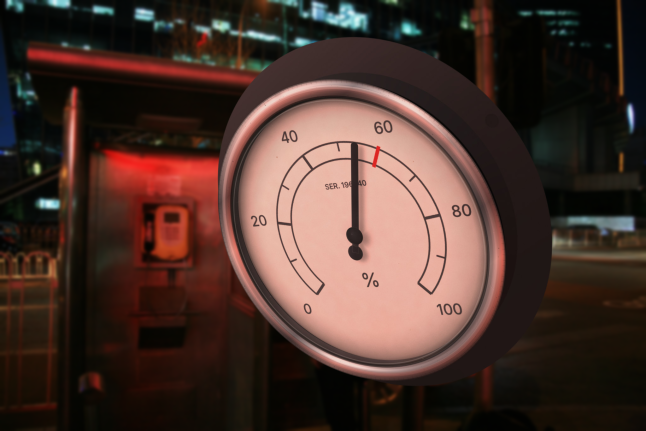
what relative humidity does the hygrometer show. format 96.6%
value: 55%
